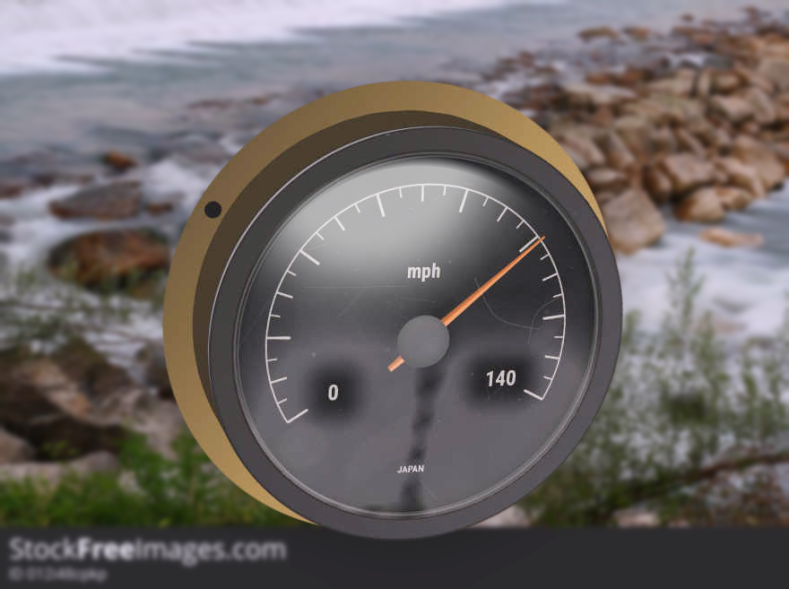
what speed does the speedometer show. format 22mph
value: 100mph
